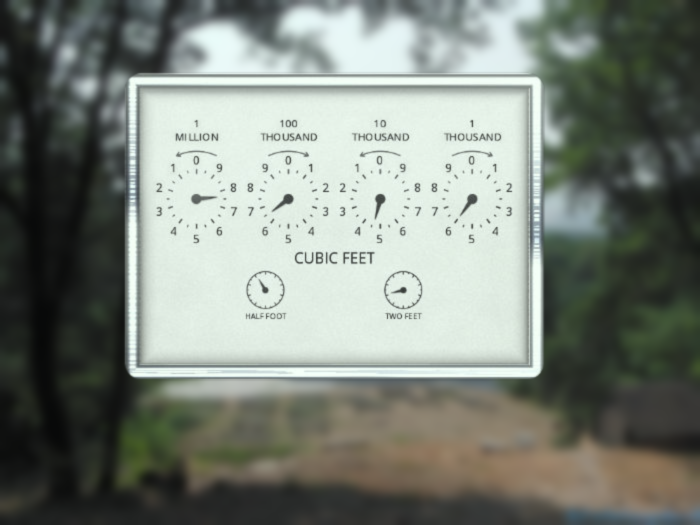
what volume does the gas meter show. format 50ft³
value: 764600ft³
